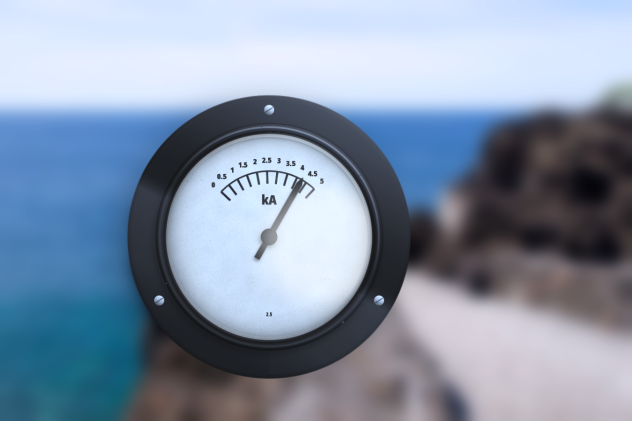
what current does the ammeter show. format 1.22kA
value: 4.25kA
